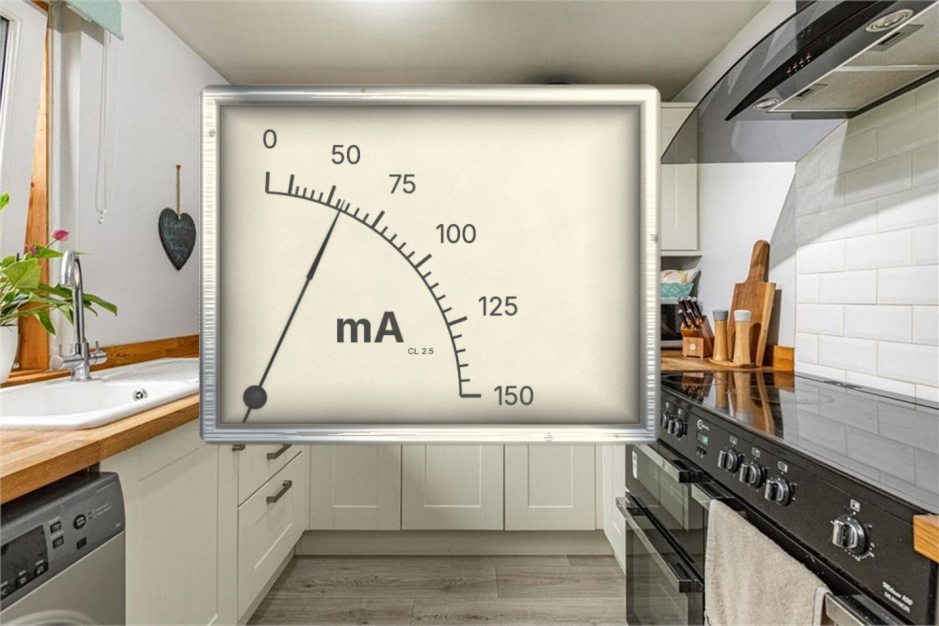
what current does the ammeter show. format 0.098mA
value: 57.5mA
